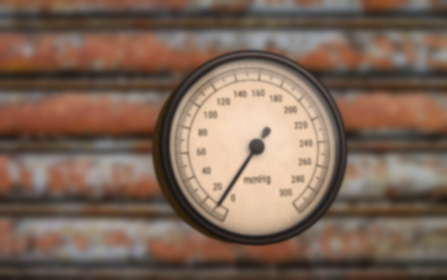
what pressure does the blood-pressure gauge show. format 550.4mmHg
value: 10mmHg
